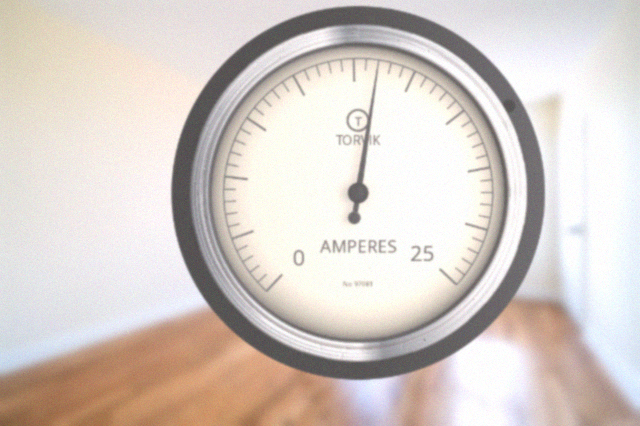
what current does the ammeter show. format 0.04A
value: 13.5A
